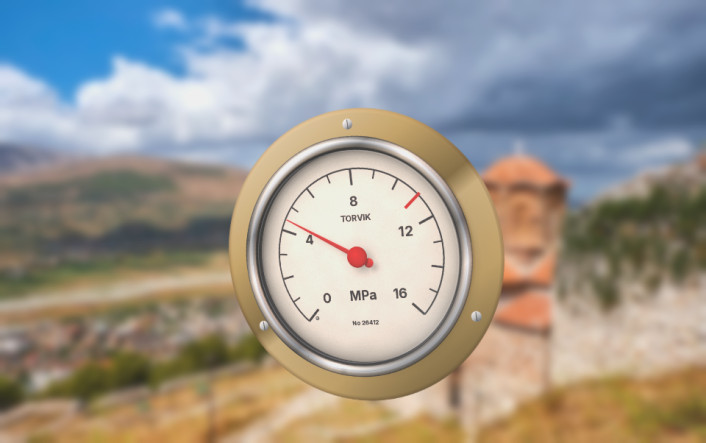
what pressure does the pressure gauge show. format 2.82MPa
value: 4.5MPa
